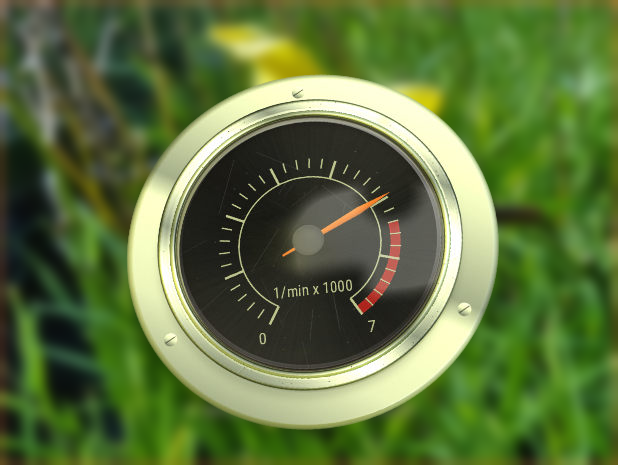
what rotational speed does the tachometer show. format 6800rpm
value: 5000rpm
